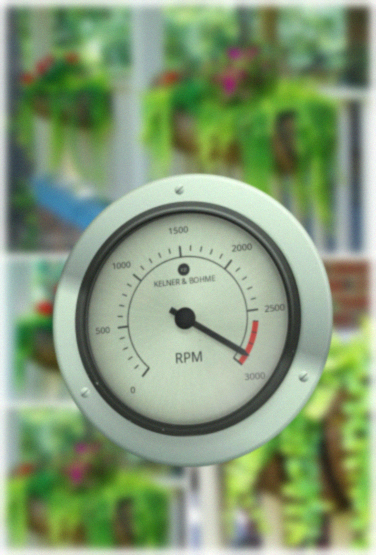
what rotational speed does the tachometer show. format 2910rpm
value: 2900rpm
